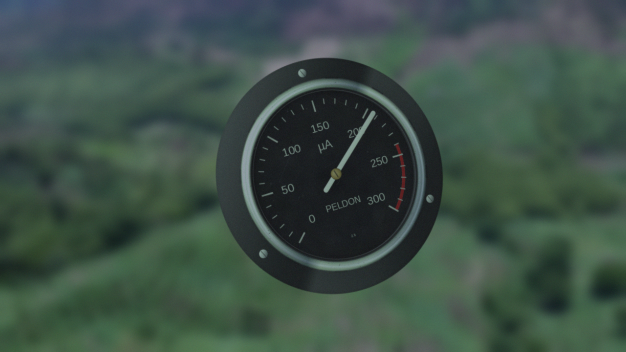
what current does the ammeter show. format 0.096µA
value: 205µA
